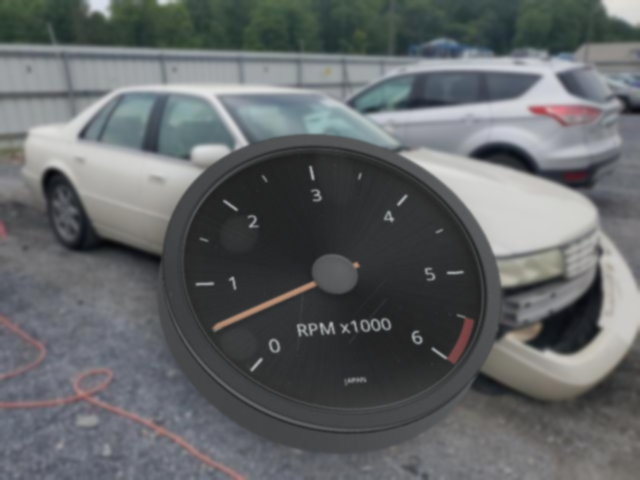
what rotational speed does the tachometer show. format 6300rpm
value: 500rpm
